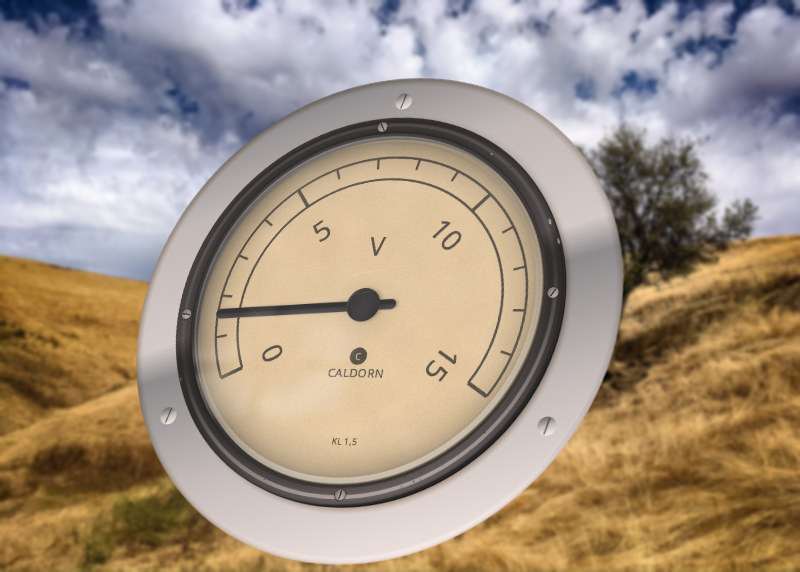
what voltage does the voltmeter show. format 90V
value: 1.5V
